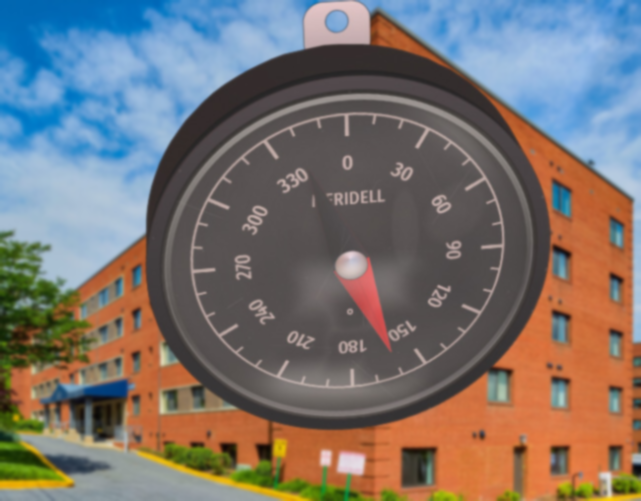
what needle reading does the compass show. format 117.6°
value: 160°
